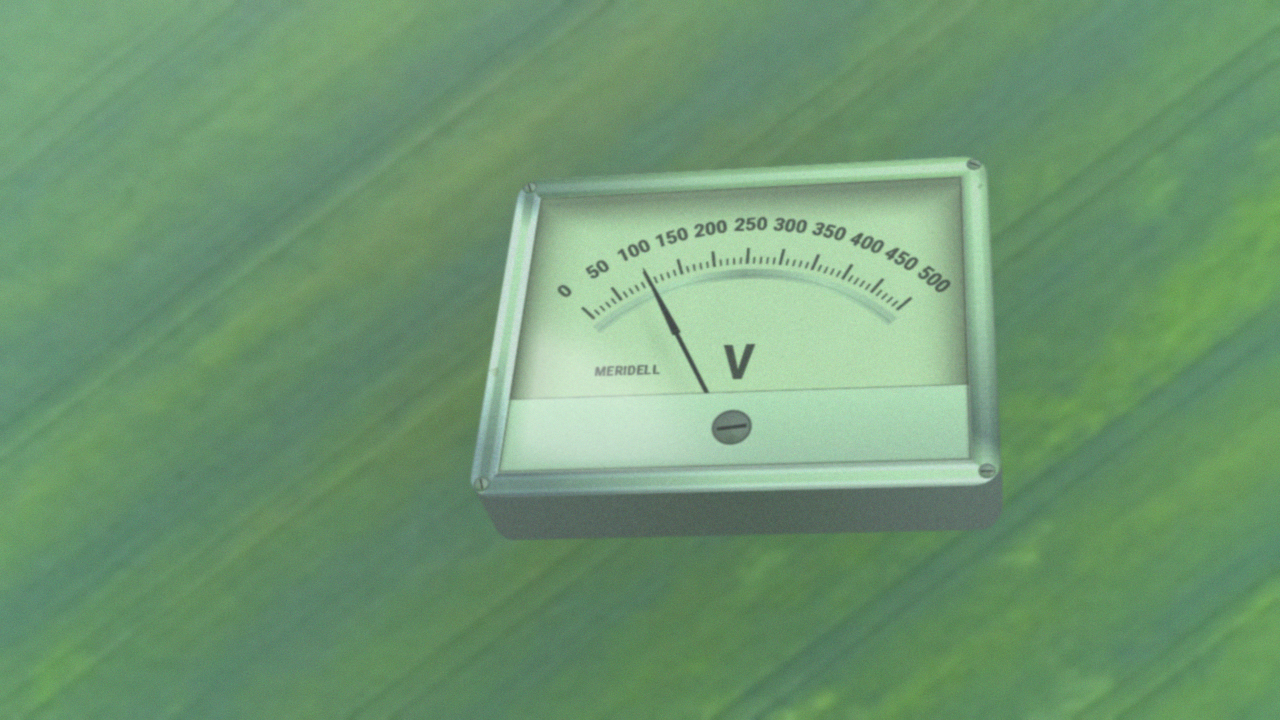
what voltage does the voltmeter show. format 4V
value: 100V
